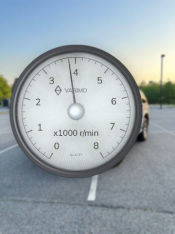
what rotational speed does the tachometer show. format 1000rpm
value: 3800rpm
